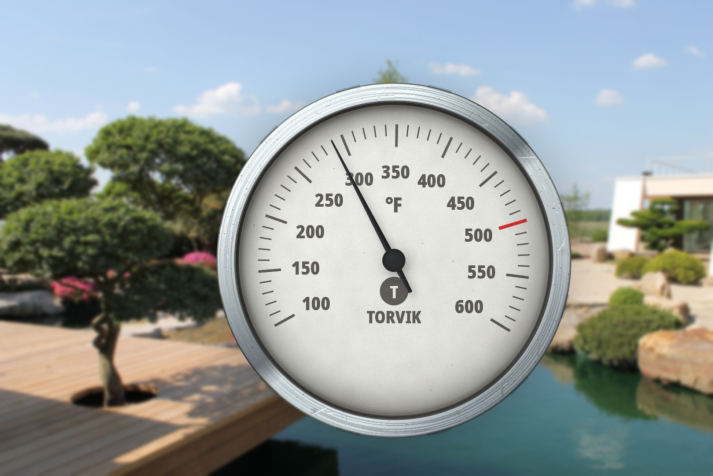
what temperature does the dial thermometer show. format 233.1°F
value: 290°F
